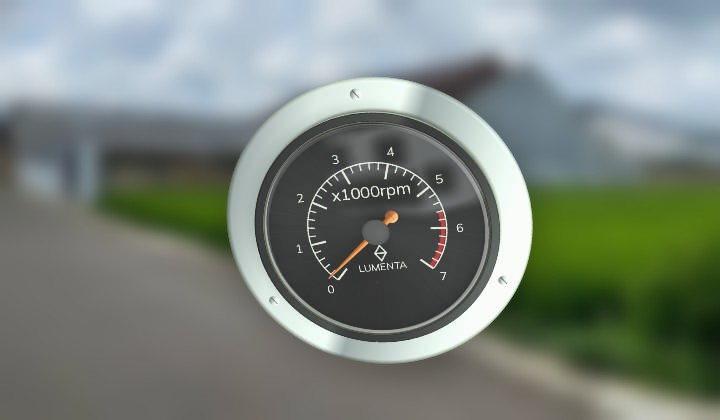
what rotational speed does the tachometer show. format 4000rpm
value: 200rpm
